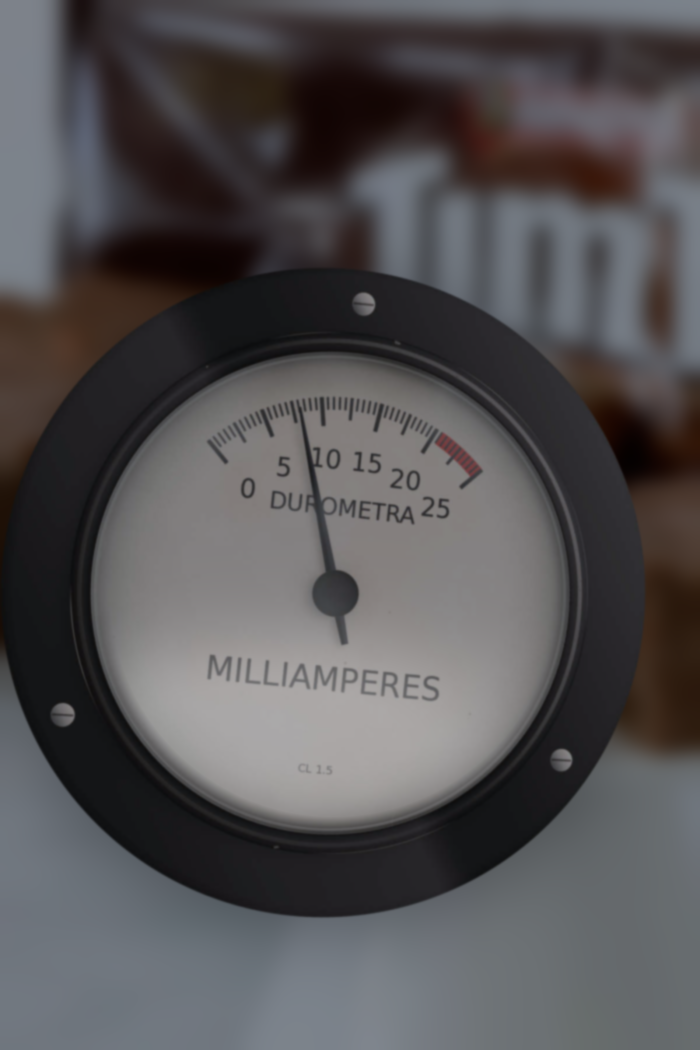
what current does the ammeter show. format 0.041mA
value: 8mA
